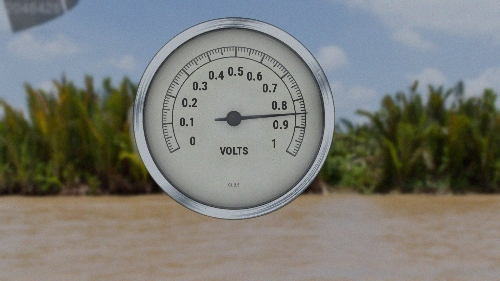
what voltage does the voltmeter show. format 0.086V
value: 0.85V
